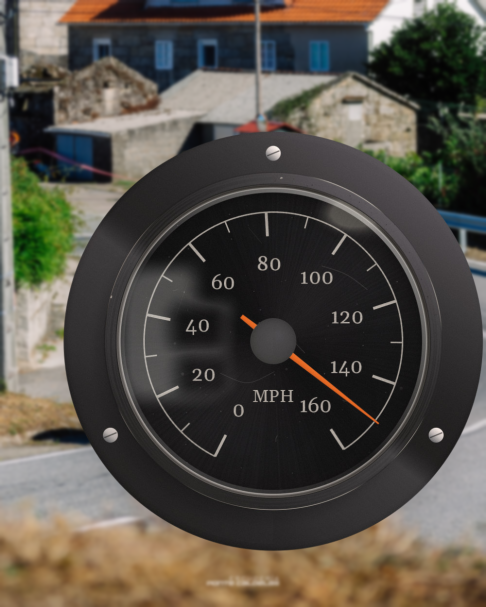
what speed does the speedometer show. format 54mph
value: 150mph
